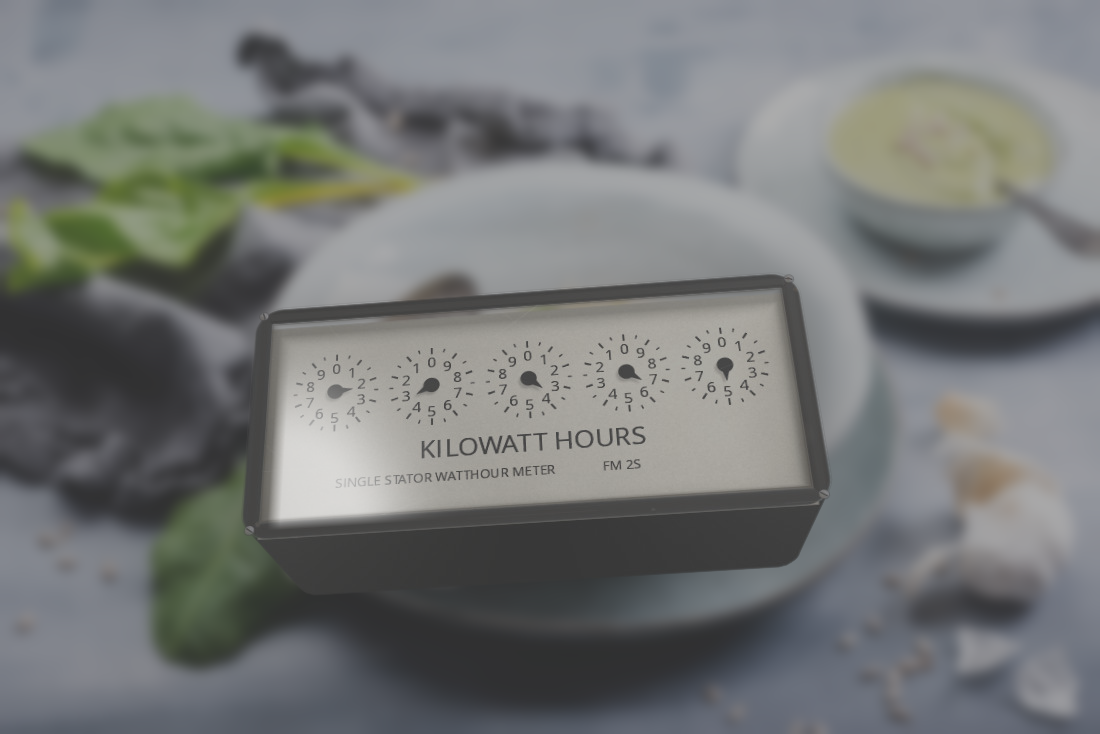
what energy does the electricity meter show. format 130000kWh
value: 23365kWh
